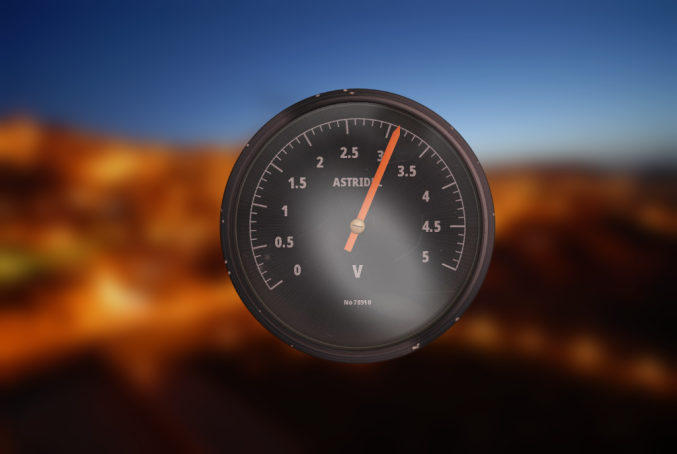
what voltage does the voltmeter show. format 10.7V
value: 3.1V
